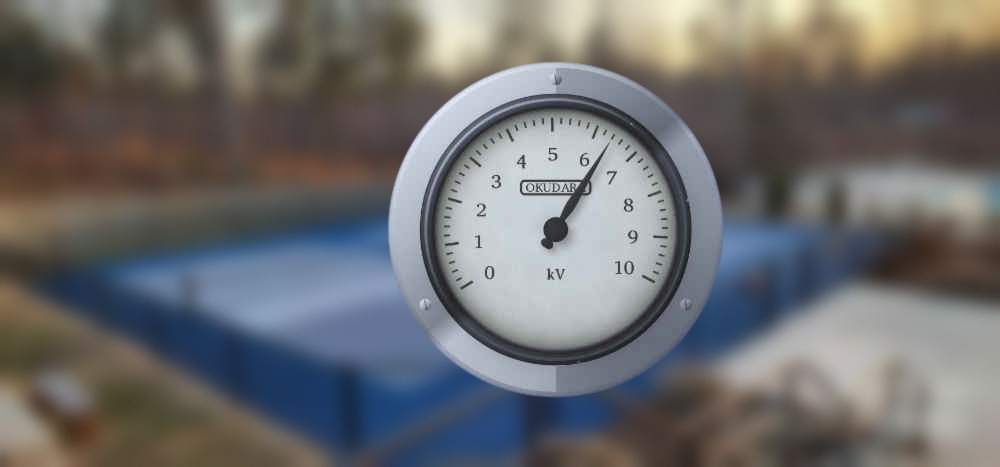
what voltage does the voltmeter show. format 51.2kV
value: 6.4kV
